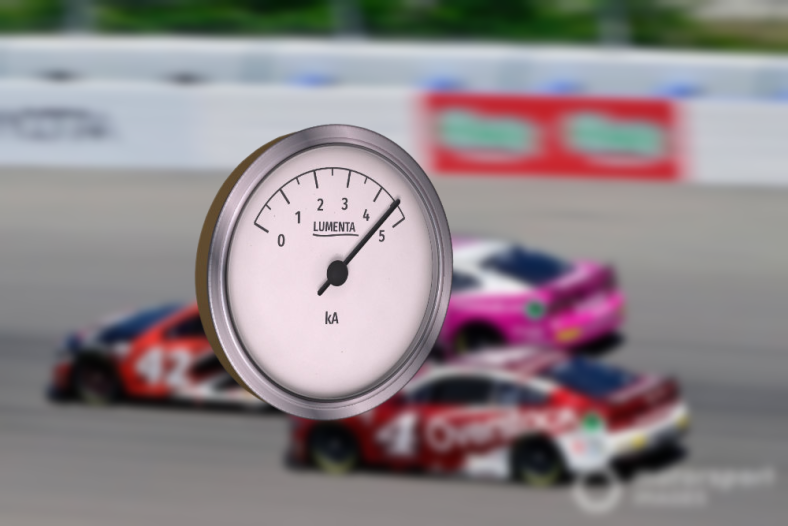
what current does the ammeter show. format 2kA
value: 4.5kA
